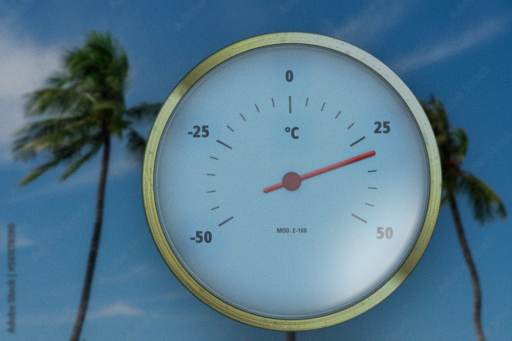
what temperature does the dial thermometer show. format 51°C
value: 30°C
